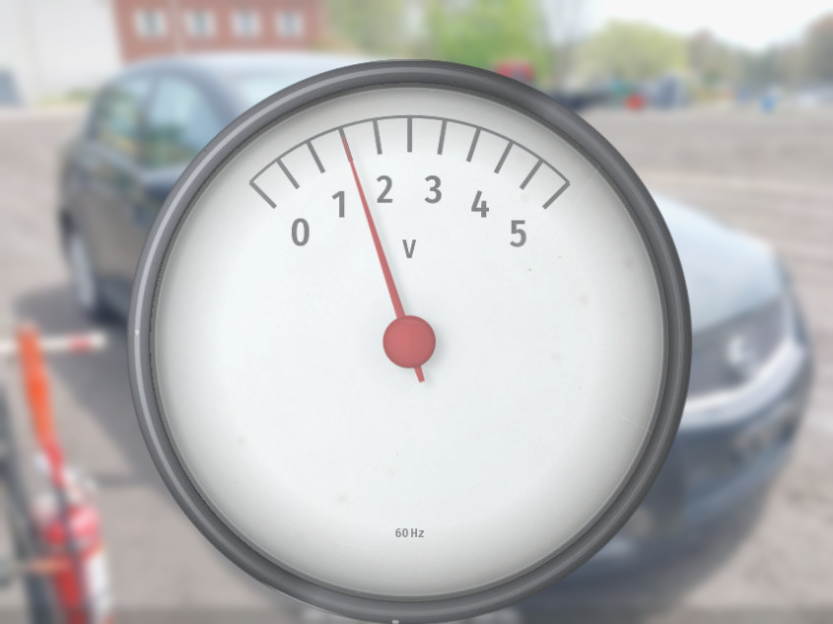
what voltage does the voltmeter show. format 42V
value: 1.5V
